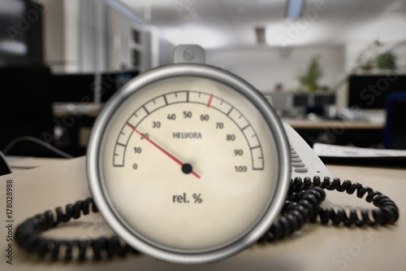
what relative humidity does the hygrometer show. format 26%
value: 20%
